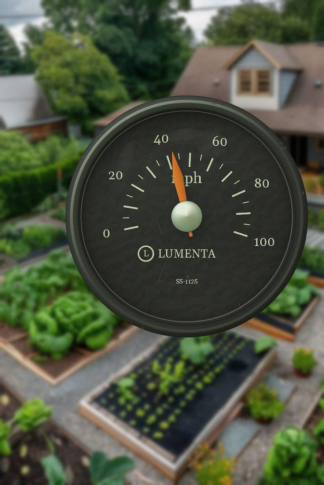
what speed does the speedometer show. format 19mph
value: 42.5mph
